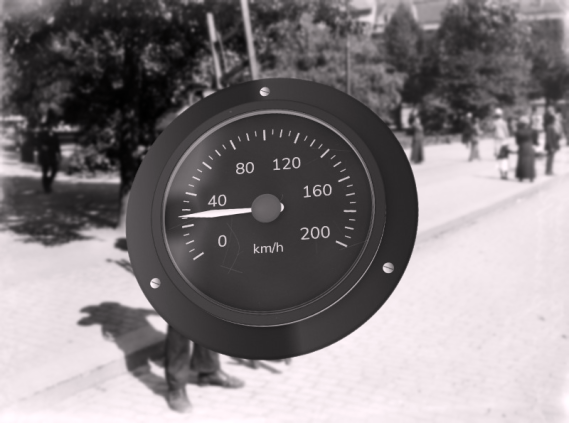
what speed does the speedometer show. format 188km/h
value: 25km/h
